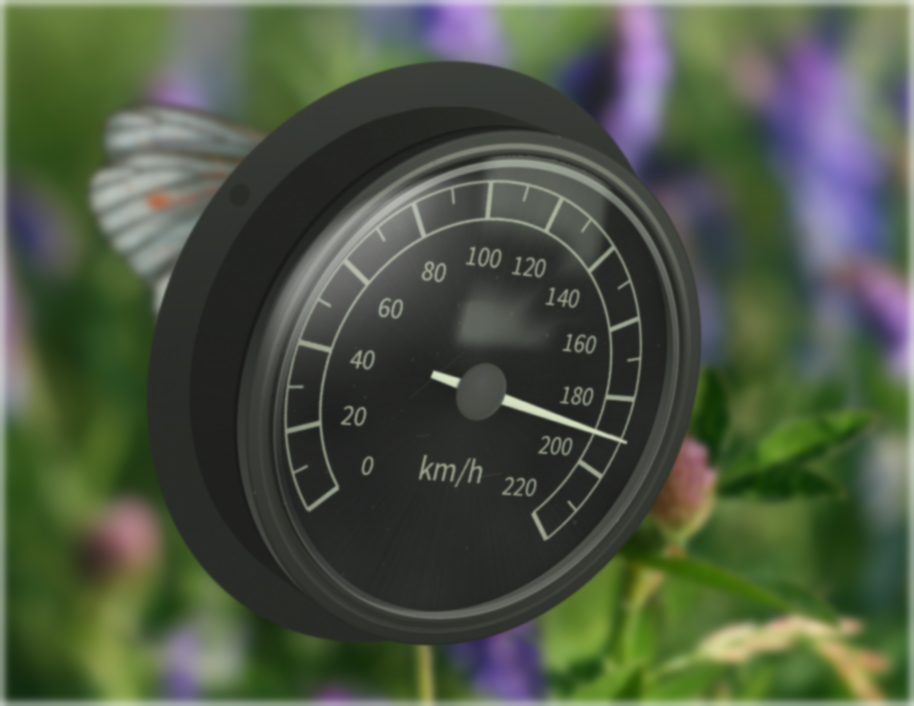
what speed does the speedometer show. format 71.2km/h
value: 190km/h
